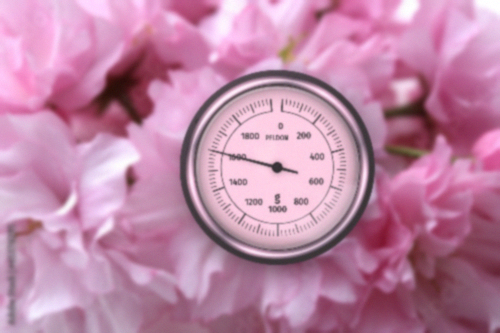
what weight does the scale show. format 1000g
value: 1600g
